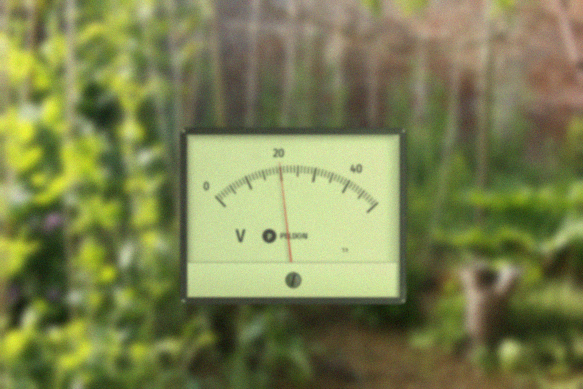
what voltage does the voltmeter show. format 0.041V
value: 20V
